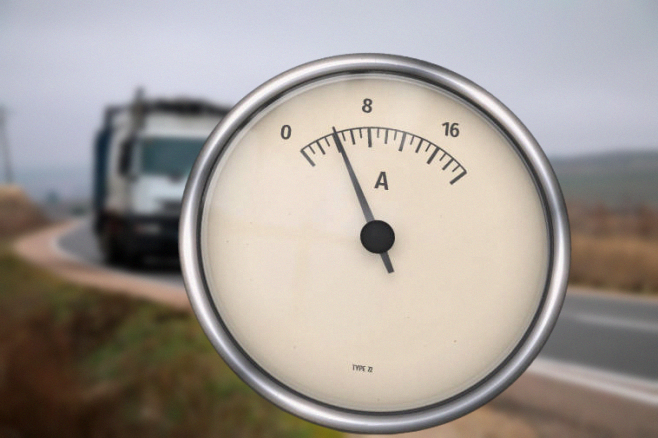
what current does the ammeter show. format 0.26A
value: 4A
